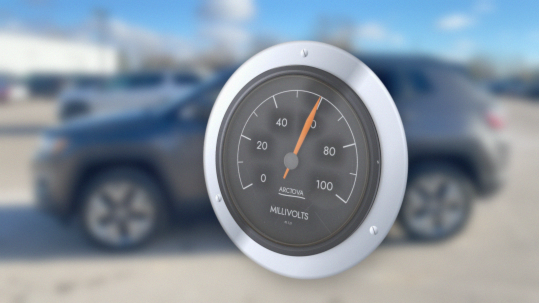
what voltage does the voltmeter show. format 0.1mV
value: 60mV
